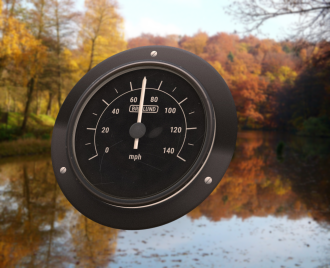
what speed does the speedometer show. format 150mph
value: 70mph
